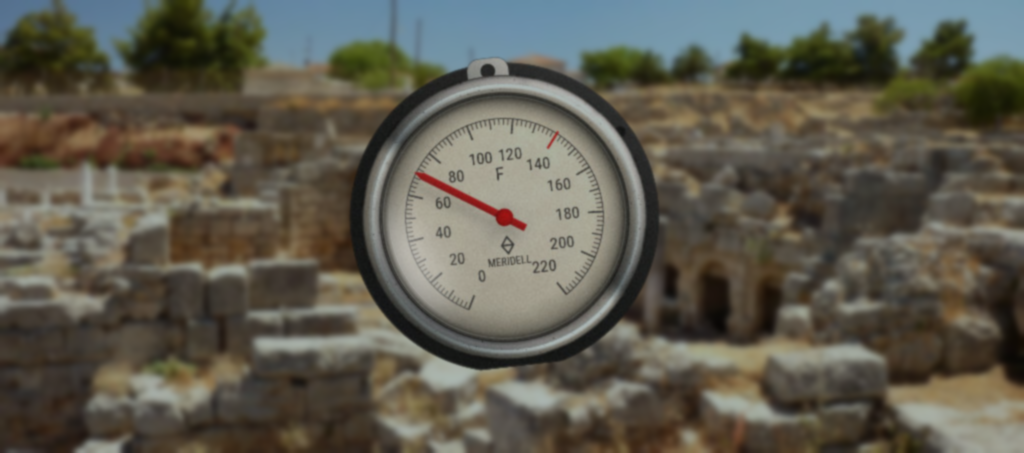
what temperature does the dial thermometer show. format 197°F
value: 70°F
